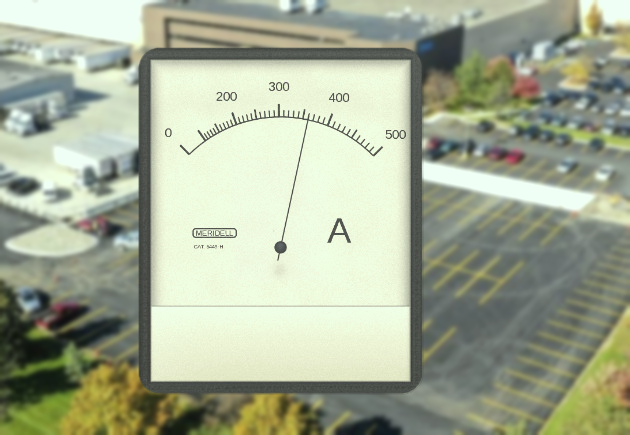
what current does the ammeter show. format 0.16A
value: 360A
